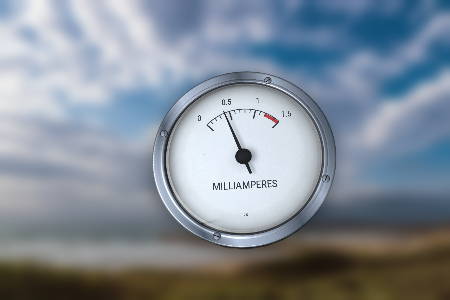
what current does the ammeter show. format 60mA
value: 0.4mA
